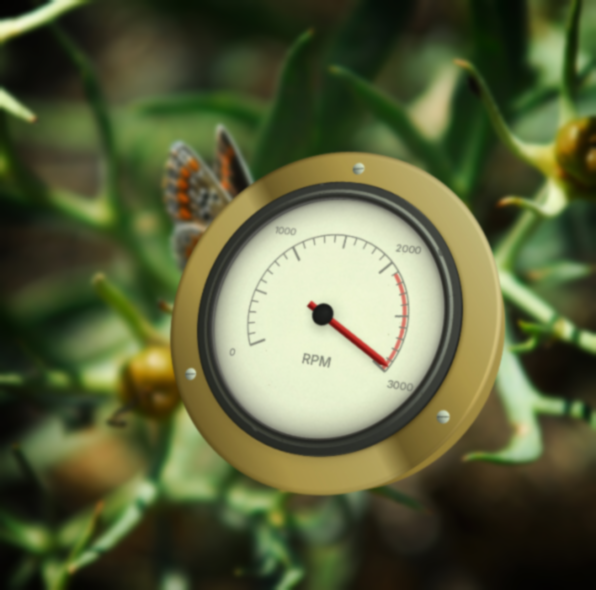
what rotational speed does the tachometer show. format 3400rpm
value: 2950rpm
